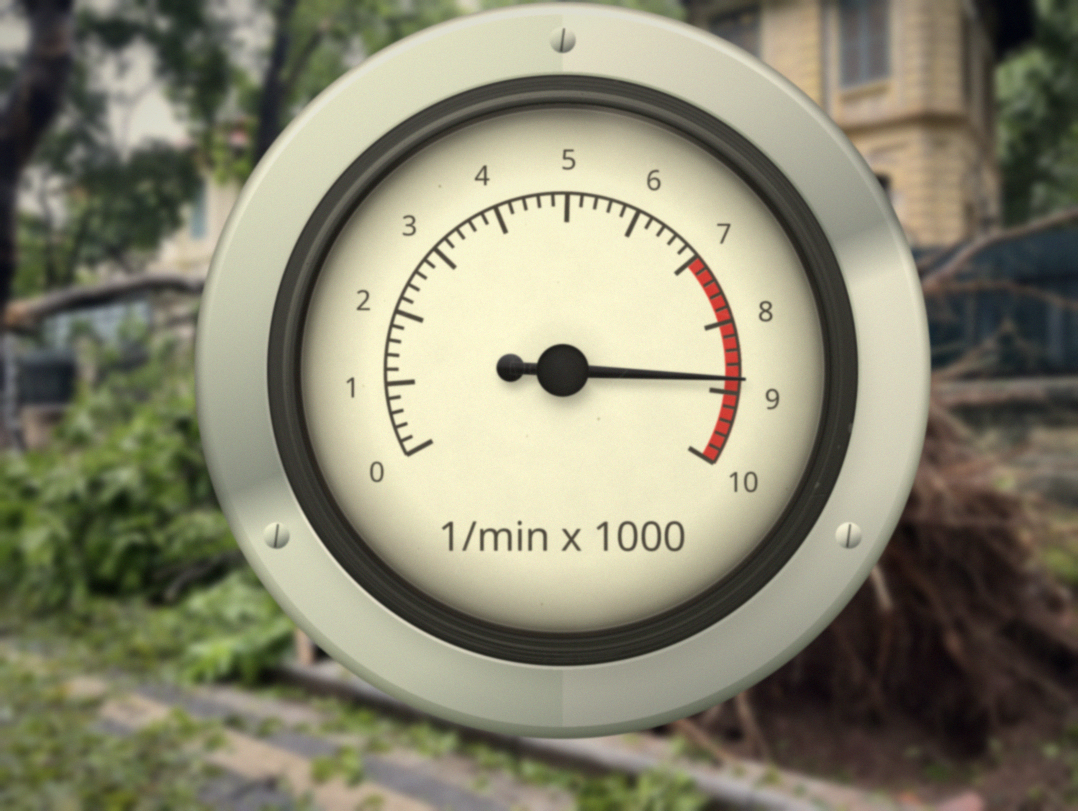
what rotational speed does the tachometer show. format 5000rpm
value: 8800rpm
